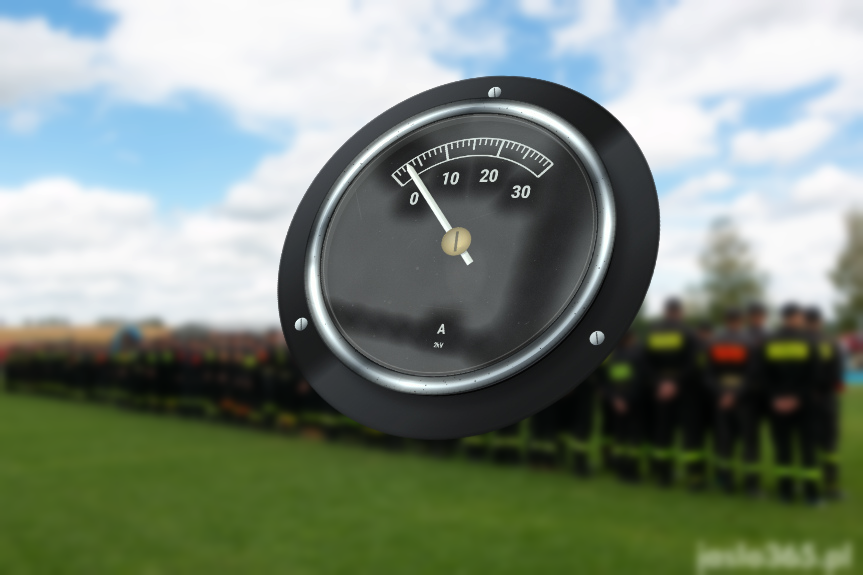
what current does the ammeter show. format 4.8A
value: 3A
